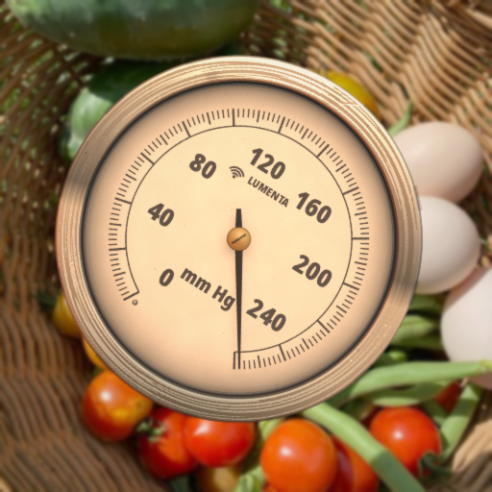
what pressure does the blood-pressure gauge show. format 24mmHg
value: 258mmHg
